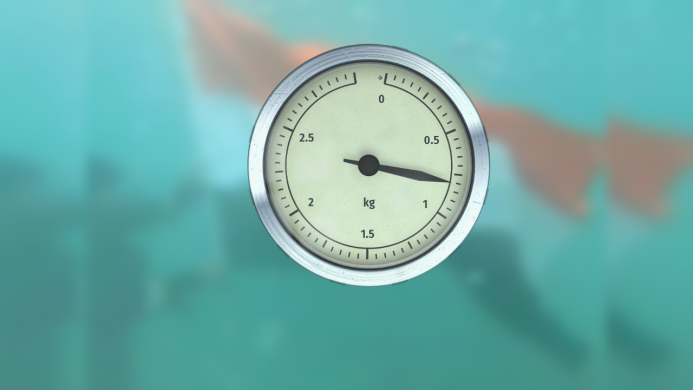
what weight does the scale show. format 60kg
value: 0.8kg
